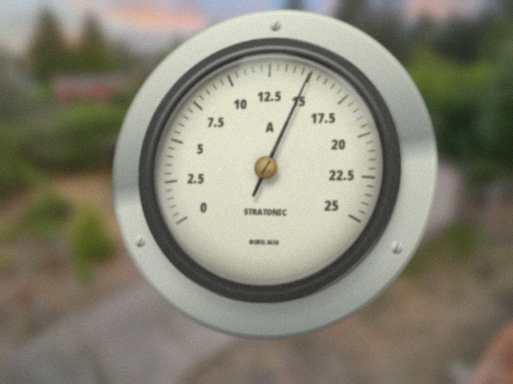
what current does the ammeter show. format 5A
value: 15A
